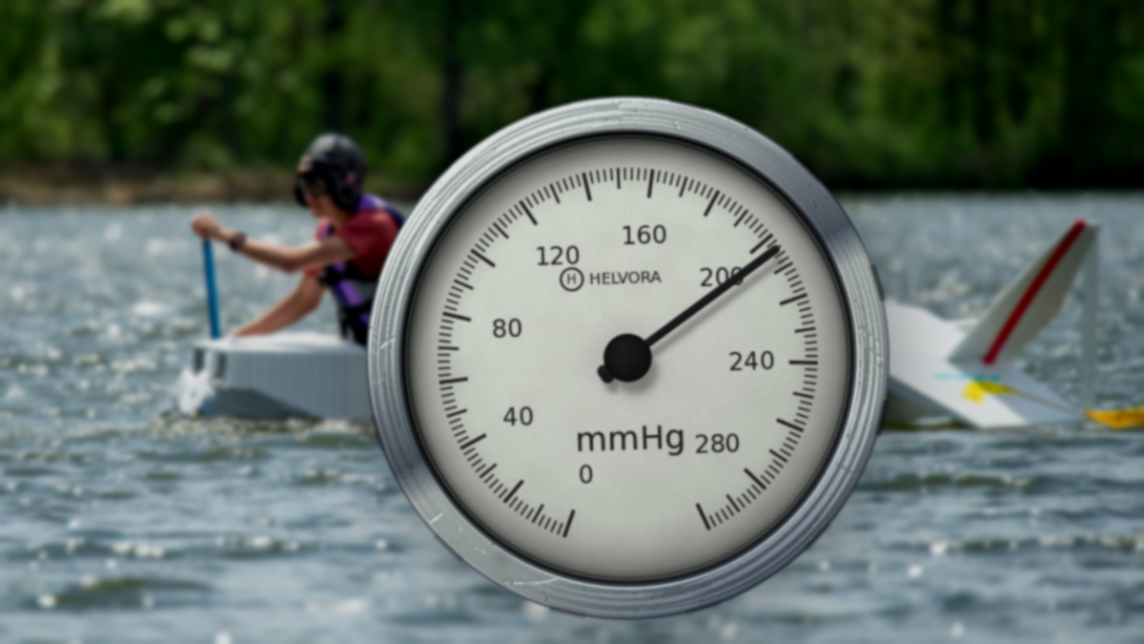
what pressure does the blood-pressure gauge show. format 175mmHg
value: 204mmHg
